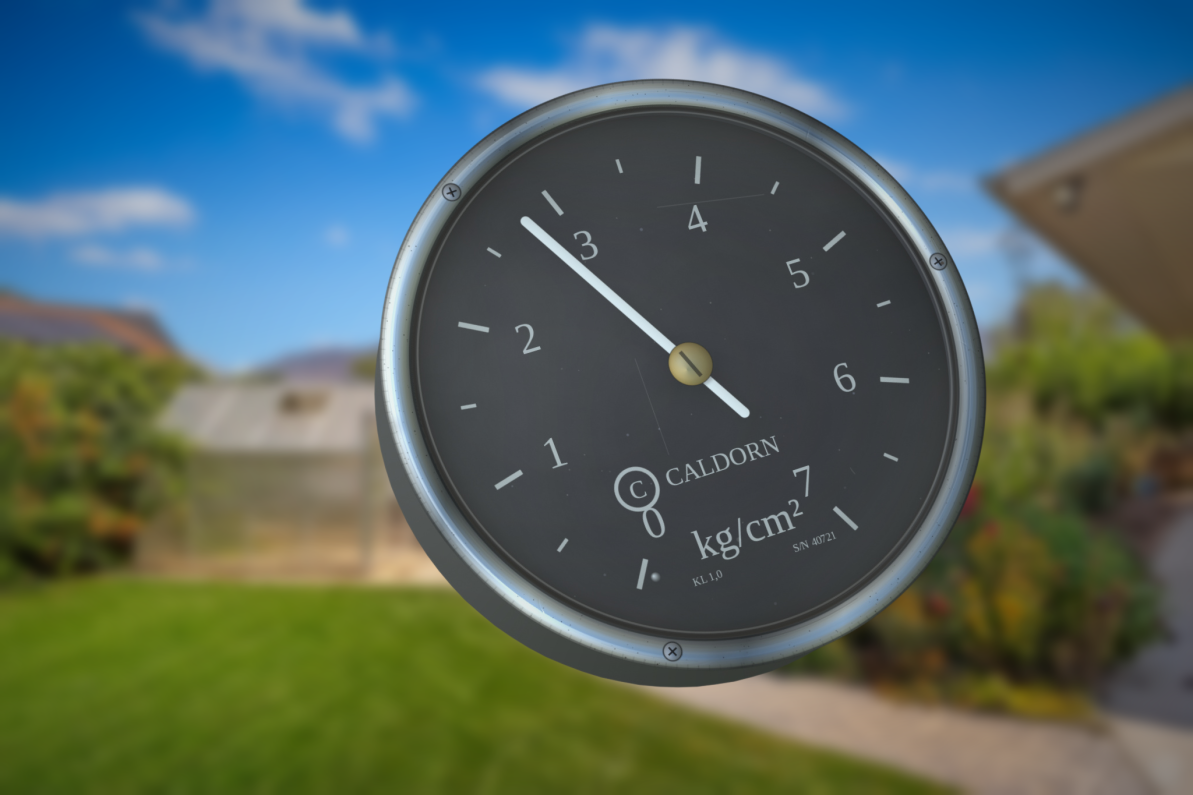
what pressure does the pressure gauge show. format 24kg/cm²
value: 2.75kg/cm²
